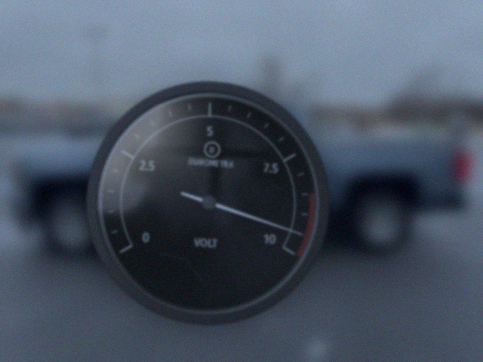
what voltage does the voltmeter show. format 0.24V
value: 9.5V
